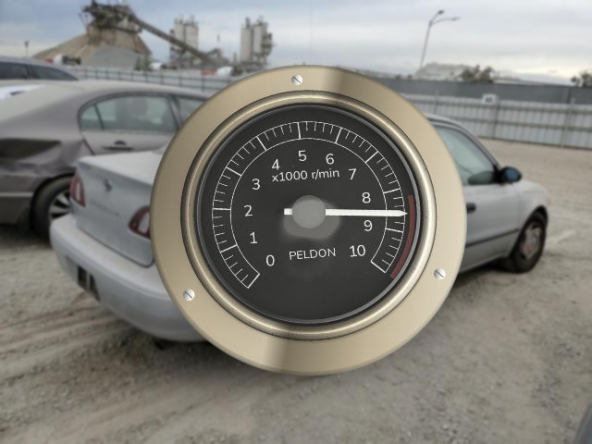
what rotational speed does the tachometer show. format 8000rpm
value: 8600rpm
